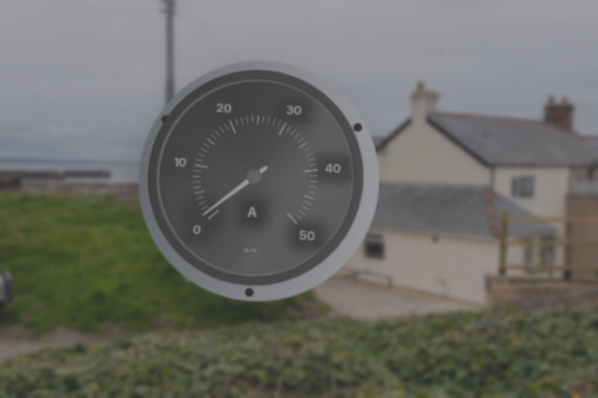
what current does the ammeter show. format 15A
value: 1A
